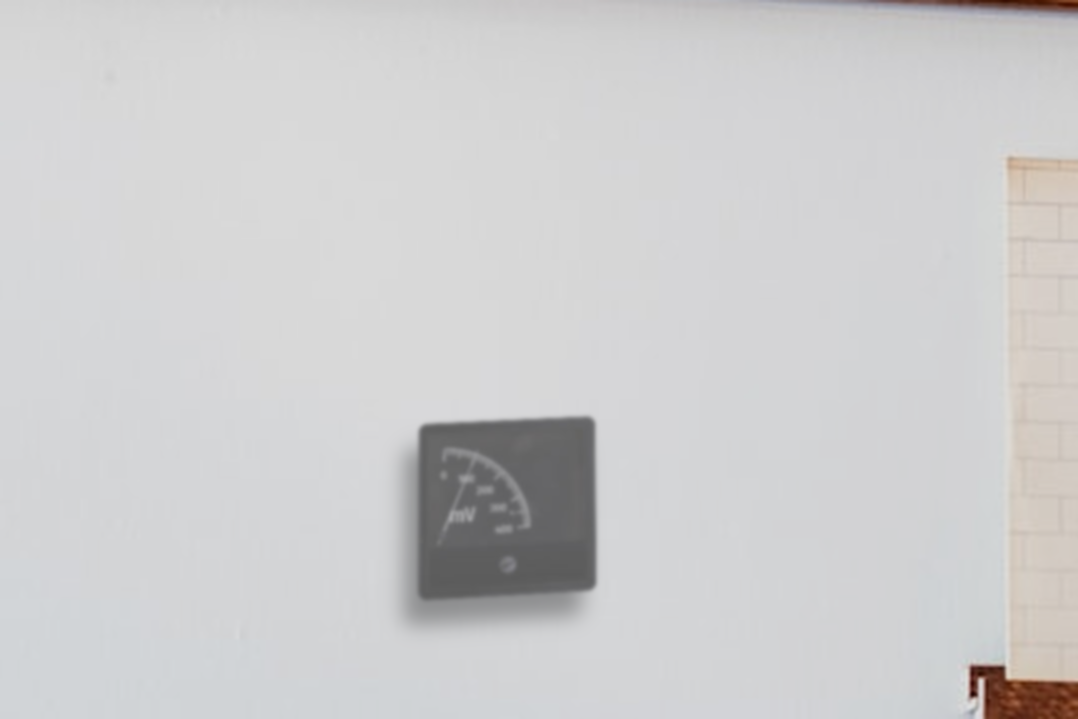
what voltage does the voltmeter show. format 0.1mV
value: 100mV
